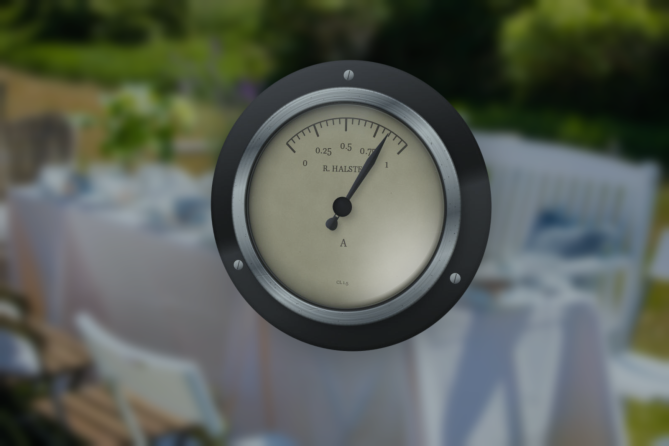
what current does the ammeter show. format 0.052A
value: 0.85A
